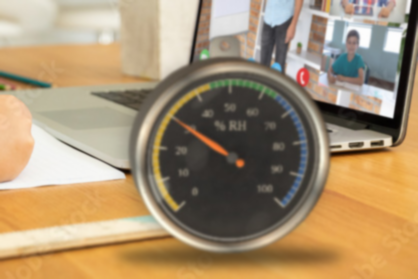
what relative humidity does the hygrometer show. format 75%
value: 30%
